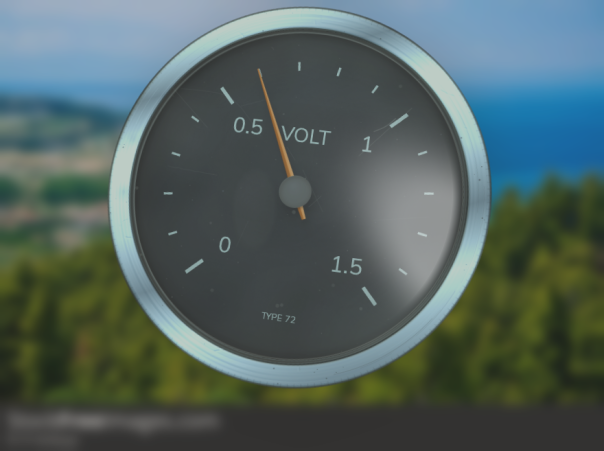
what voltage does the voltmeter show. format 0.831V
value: 0.6V
